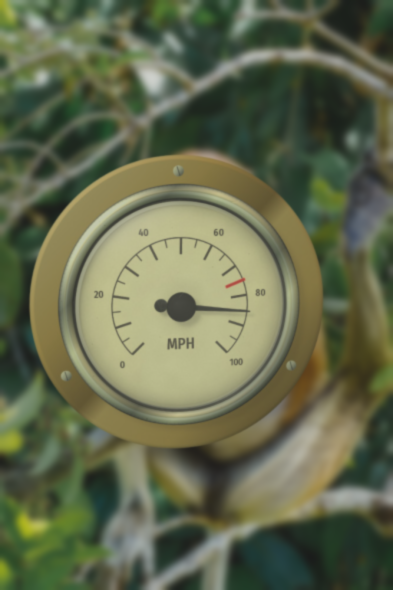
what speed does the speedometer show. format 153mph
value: 85mph
